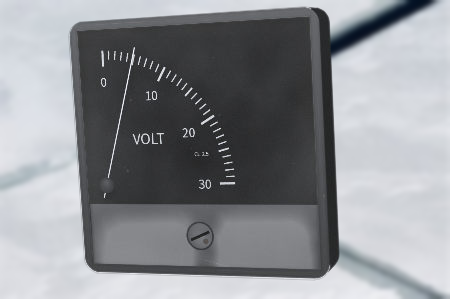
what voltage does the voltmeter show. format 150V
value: 5V
